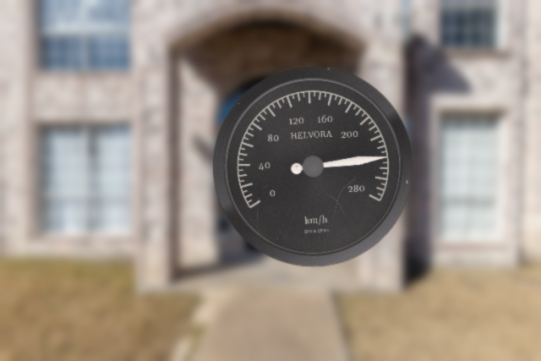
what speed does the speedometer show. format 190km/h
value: 240km/h
